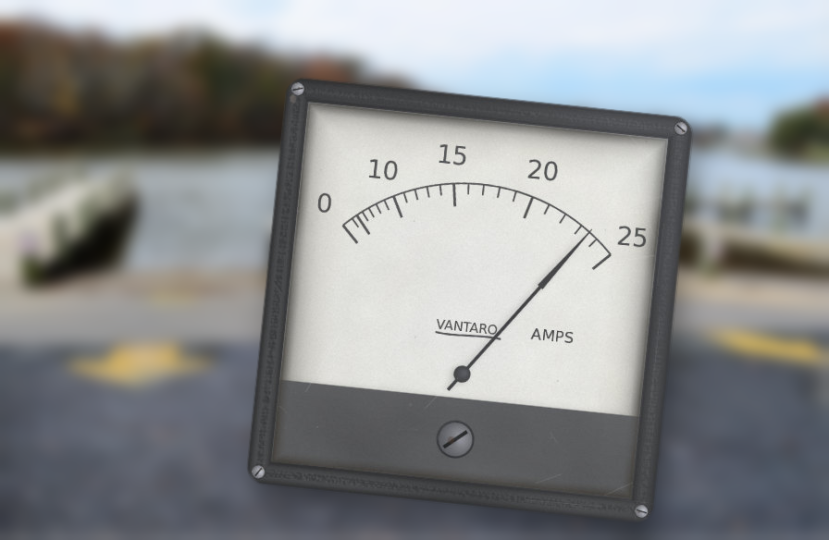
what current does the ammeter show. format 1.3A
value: 23.5A
